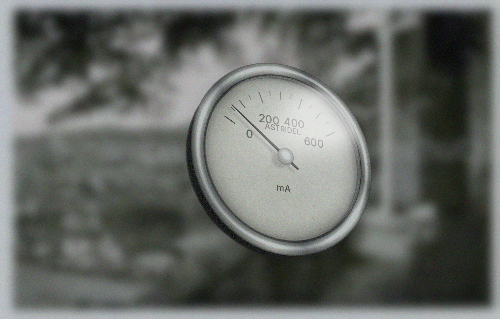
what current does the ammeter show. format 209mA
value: 50mA
